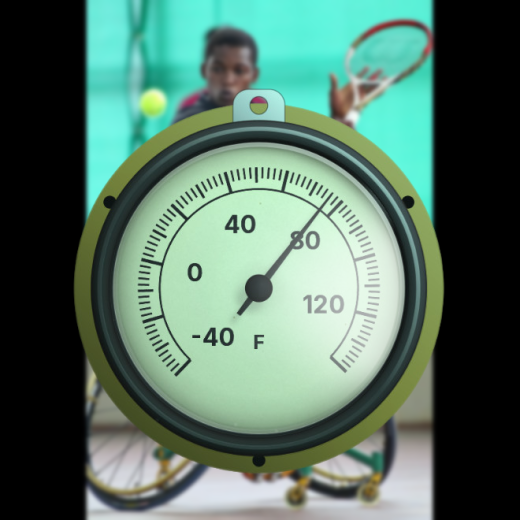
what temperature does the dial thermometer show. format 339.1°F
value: 76°F
